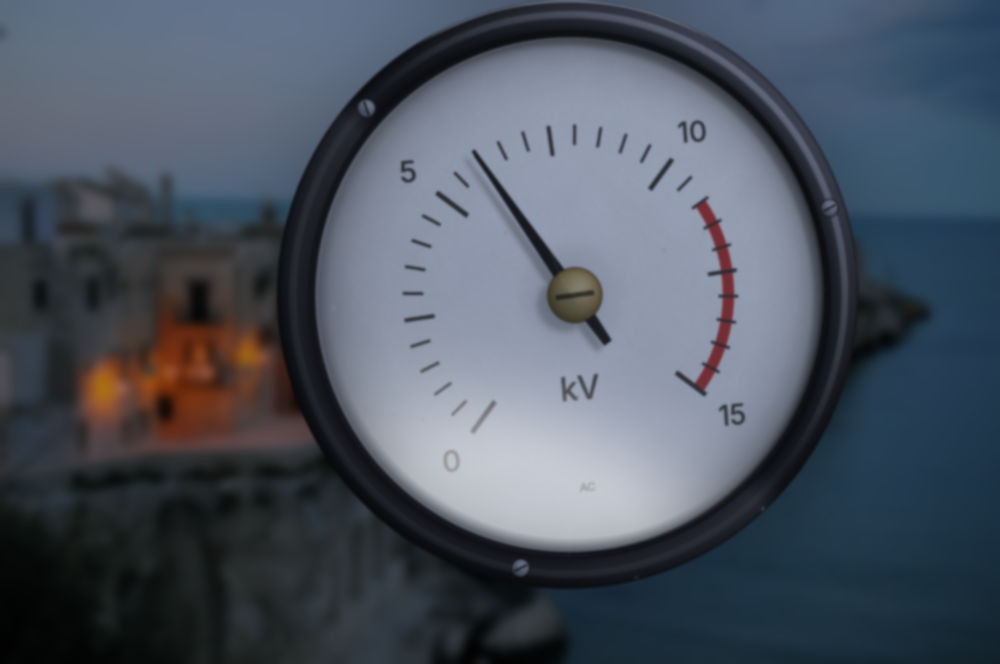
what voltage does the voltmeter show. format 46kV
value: 6kV
